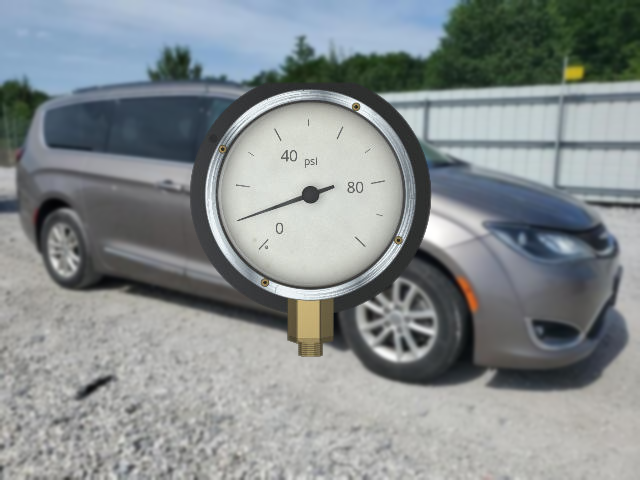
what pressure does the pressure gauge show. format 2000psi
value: 10psi
